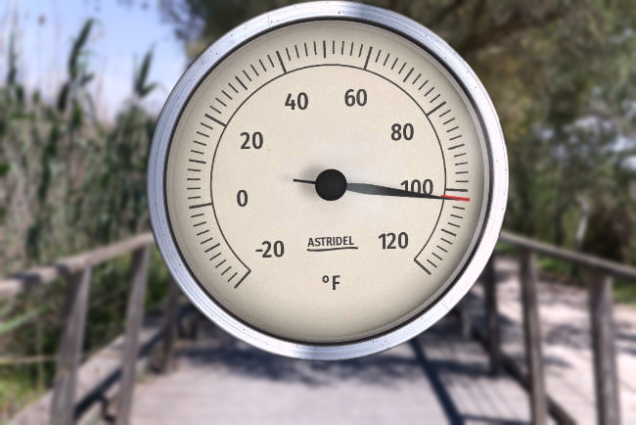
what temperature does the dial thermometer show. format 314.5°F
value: 102°F
